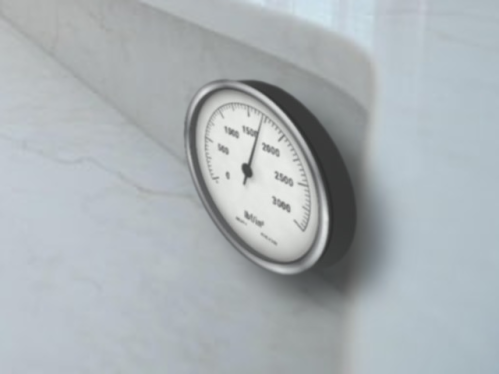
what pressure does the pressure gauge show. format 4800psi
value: 1750psi
